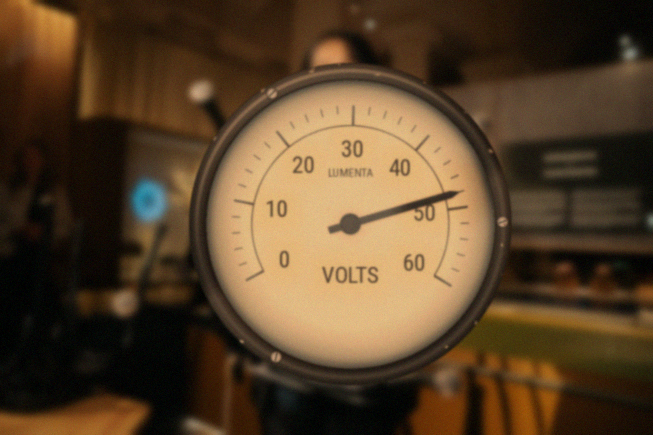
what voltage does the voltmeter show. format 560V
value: 48V
